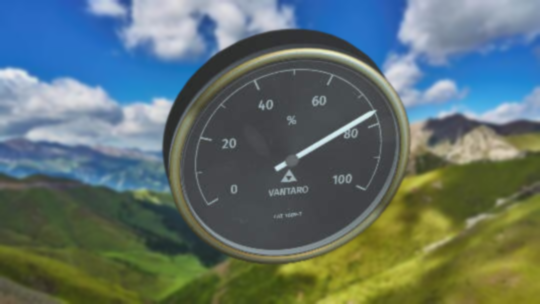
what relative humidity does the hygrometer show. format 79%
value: 75%
